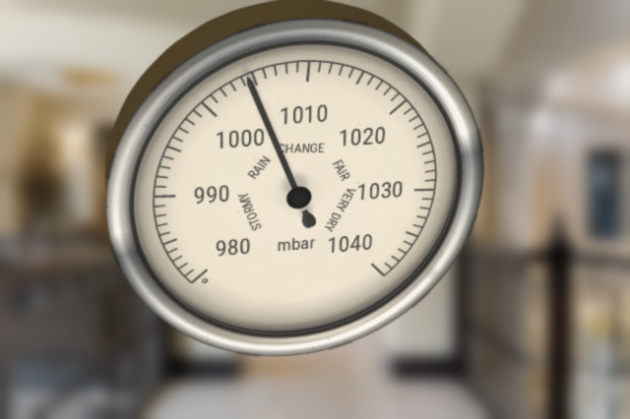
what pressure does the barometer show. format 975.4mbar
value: 1004.5mbar
